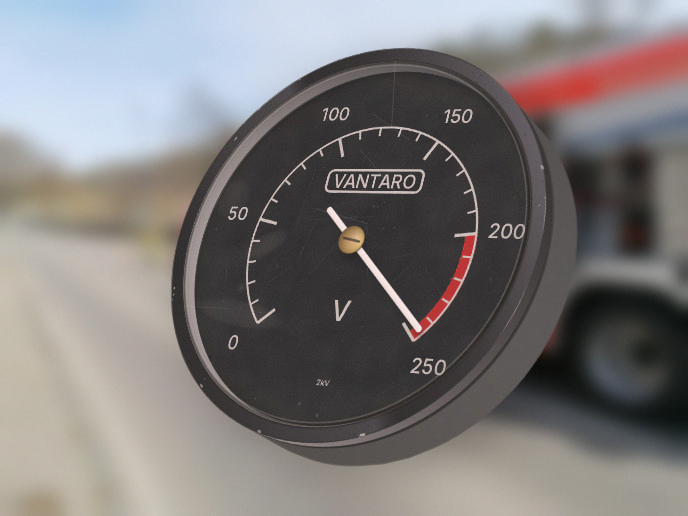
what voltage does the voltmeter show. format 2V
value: 245V
